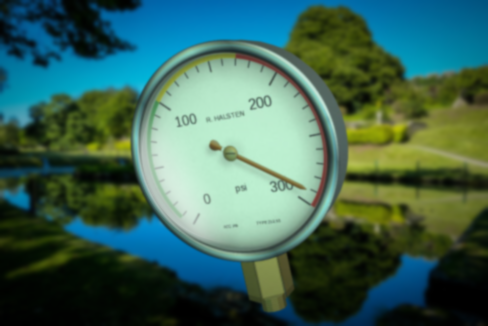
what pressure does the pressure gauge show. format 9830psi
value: 290psi
